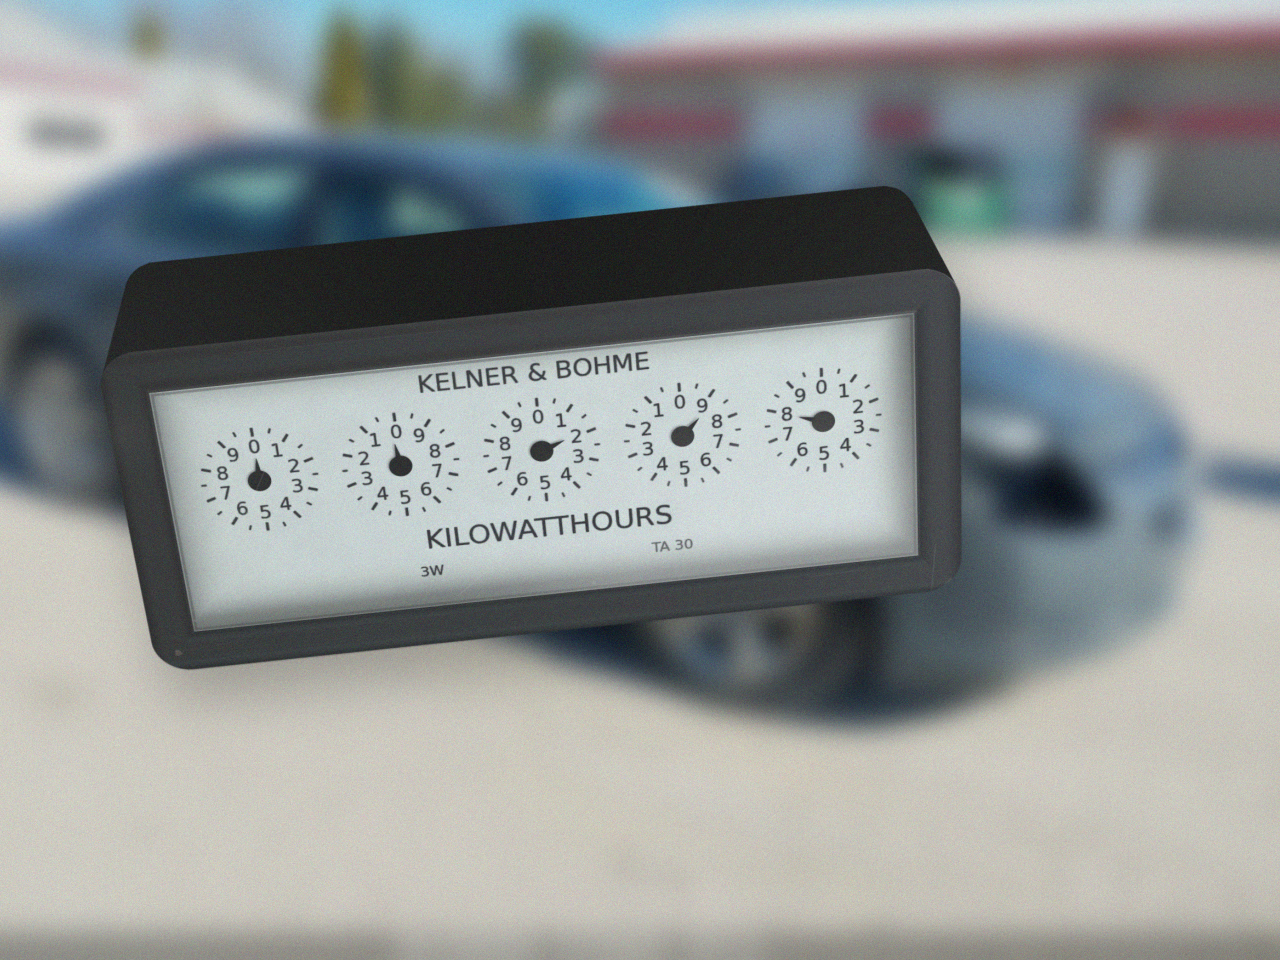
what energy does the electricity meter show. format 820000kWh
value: 188kWh
